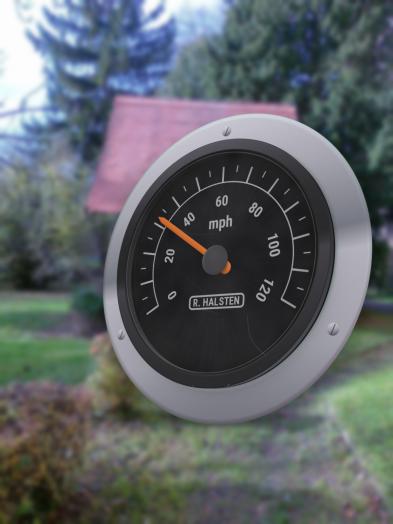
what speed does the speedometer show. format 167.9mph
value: 32.5mph
